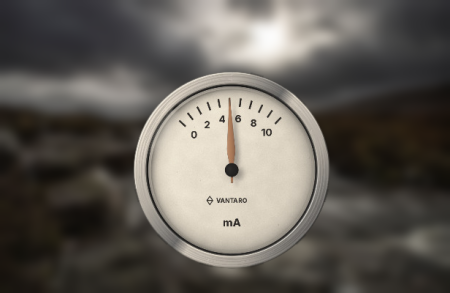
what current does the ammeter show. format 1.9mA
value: 5mA
